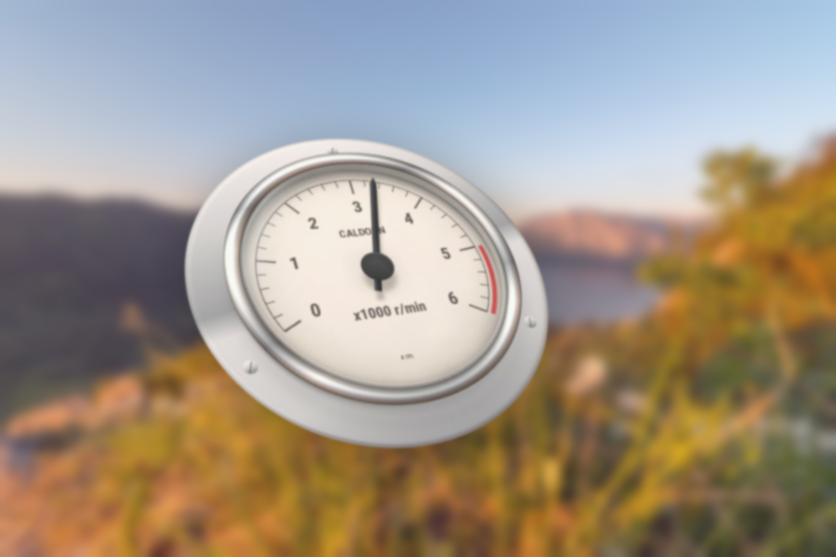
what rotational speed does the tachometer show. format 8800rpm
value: 3300rpm
